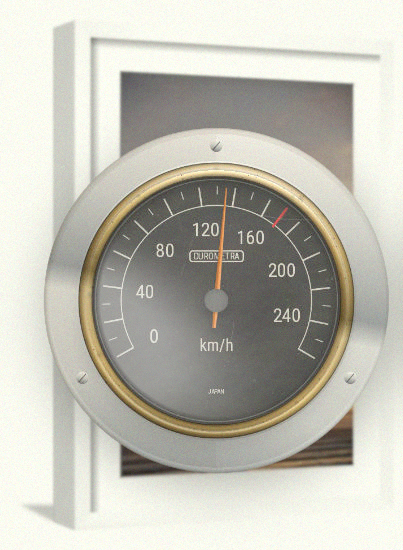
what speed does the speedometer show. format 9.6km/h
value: 135km/h
